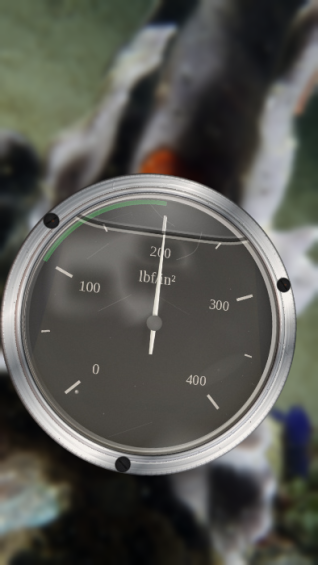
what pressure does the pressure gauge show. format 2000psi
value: 200psi
